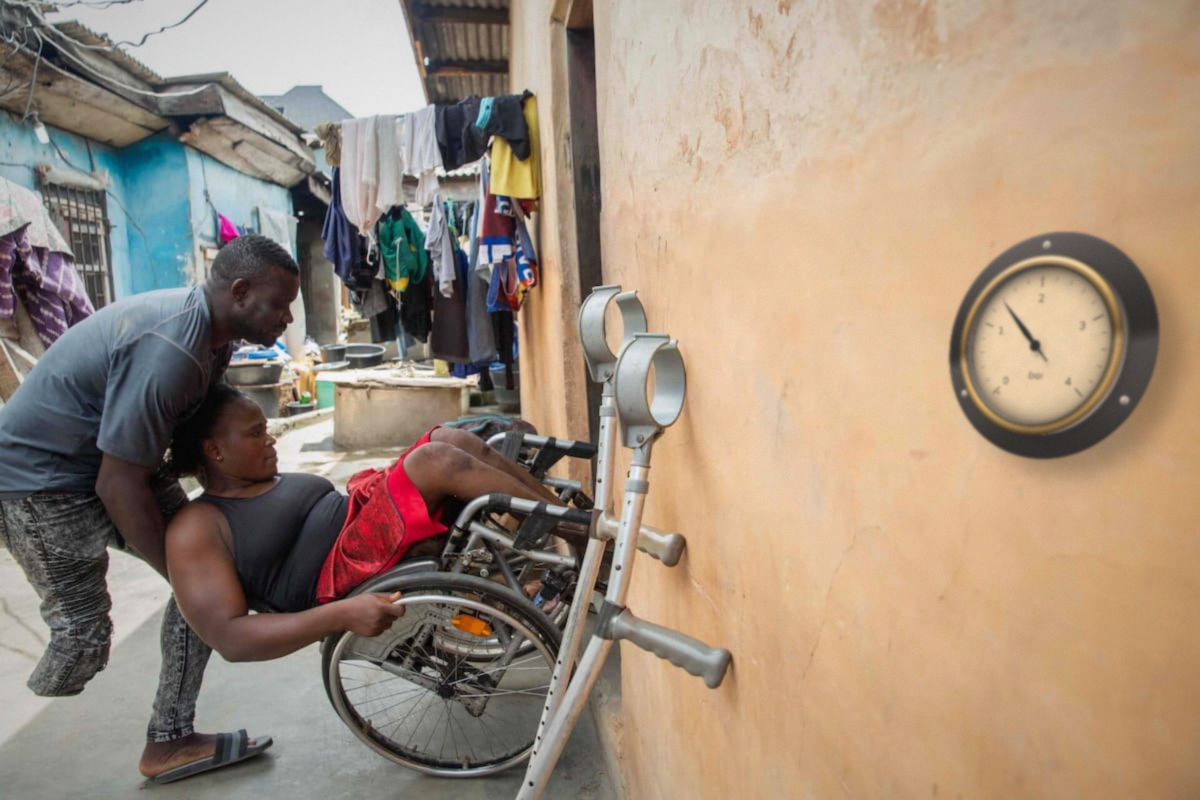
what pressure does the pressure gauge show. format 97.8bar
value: 1.4bar
